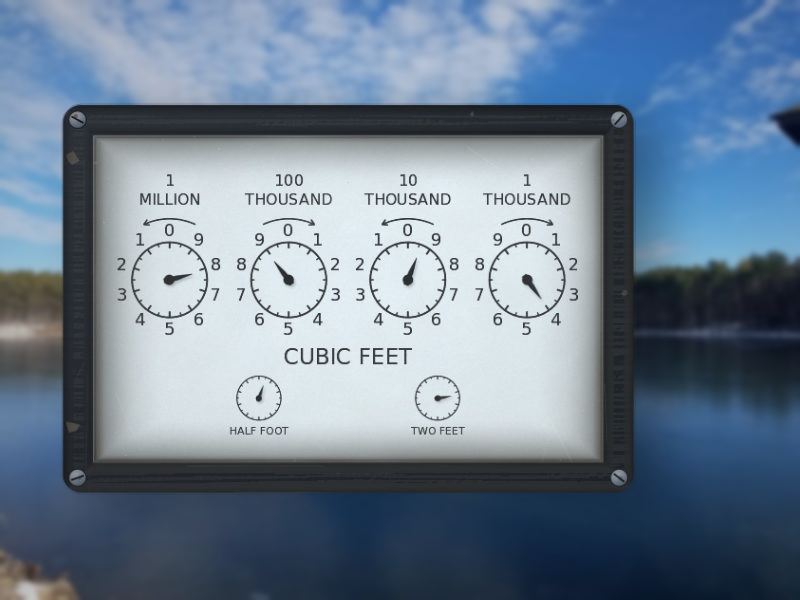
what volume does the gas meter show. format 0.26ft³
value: 789400ft³
